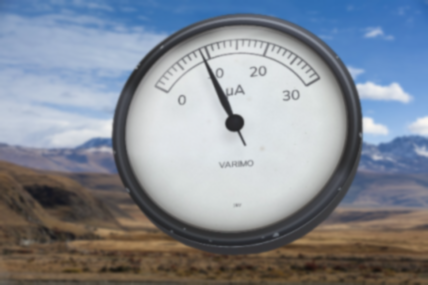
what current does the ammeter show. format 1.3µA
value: 9µA
